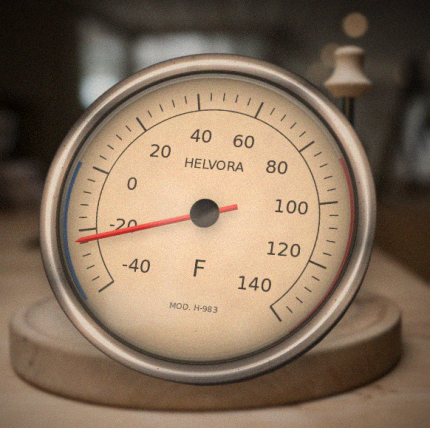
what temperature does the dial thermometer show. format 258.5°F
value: -24°F
